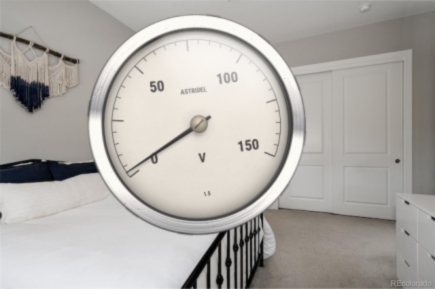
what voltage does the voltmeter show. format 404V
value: 2.5V
